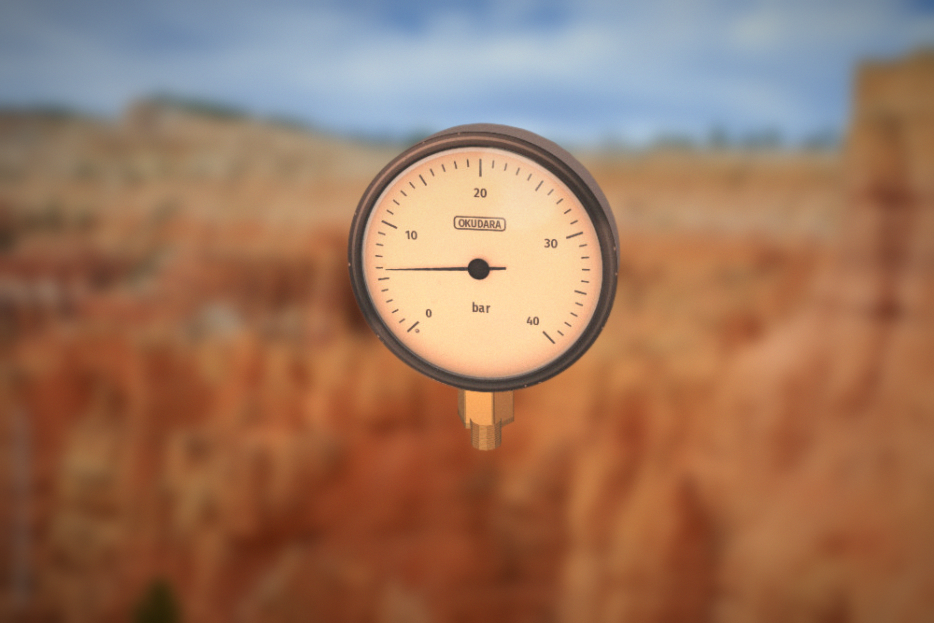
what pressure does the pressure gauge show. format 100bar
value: 6bar
